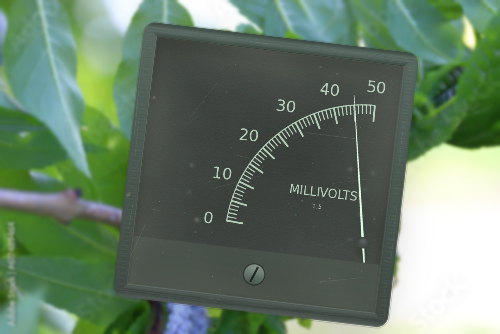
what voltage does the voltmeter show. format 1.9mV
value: 45mV
